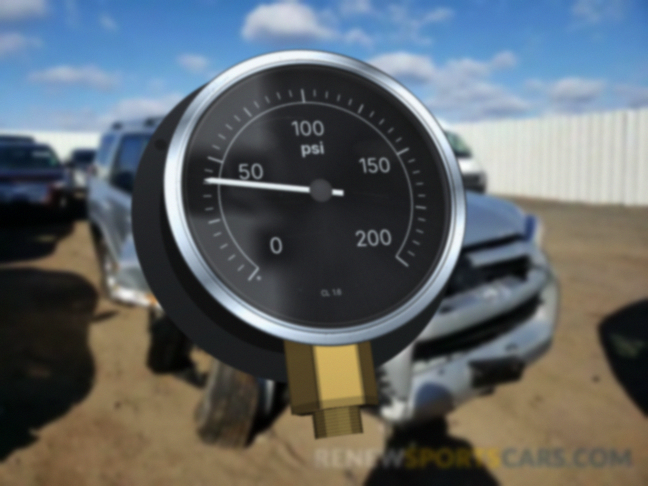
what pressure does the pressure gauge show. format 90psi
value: 40psi
